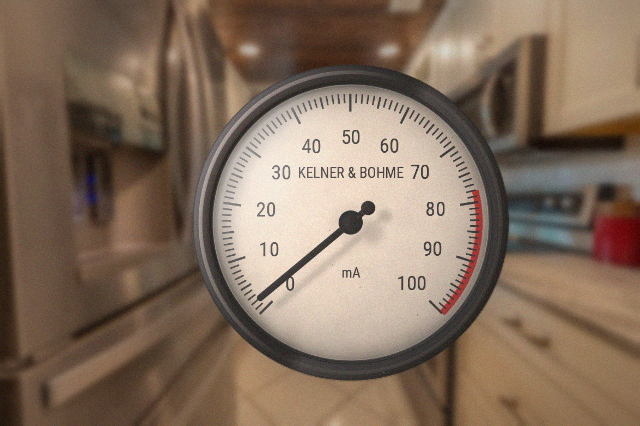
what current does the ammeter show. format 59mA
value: 2mA
